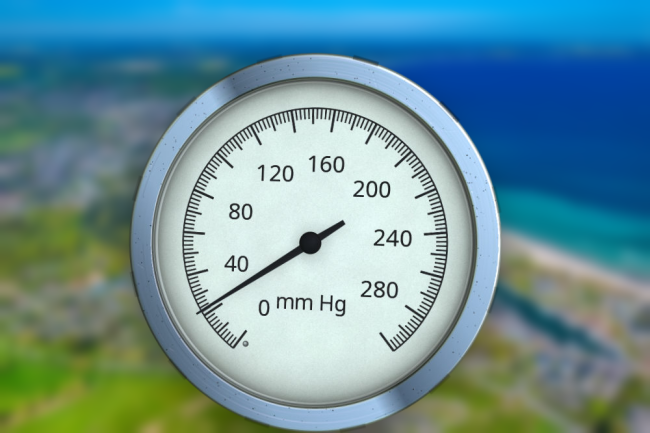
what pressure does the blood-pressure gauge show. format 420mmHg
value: 22mmHg
